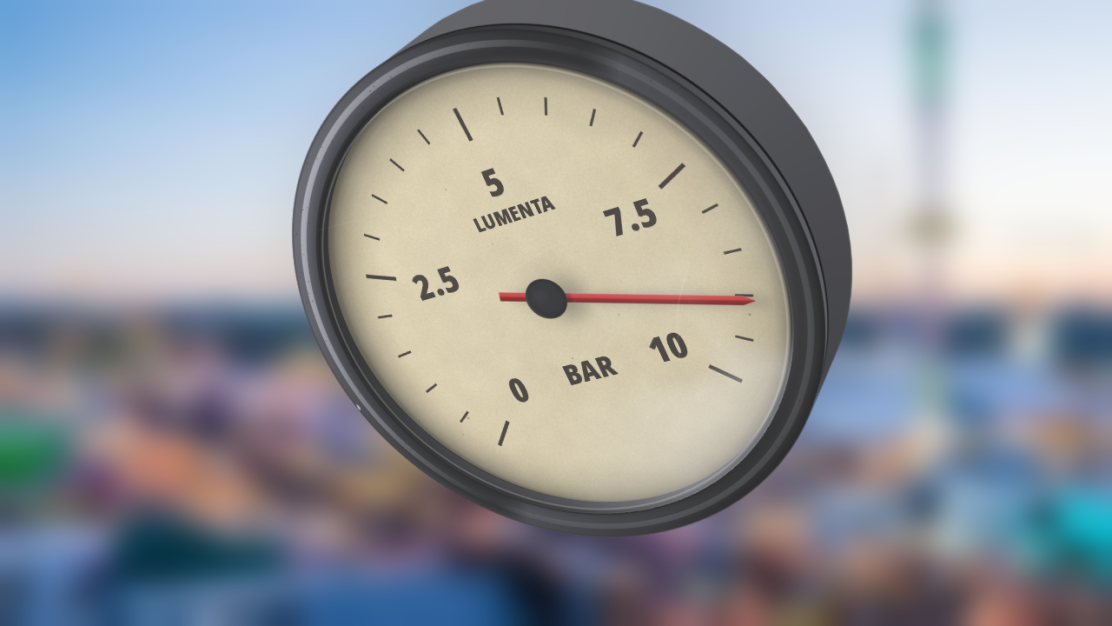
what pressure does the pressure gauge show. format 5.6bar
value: 9bar
